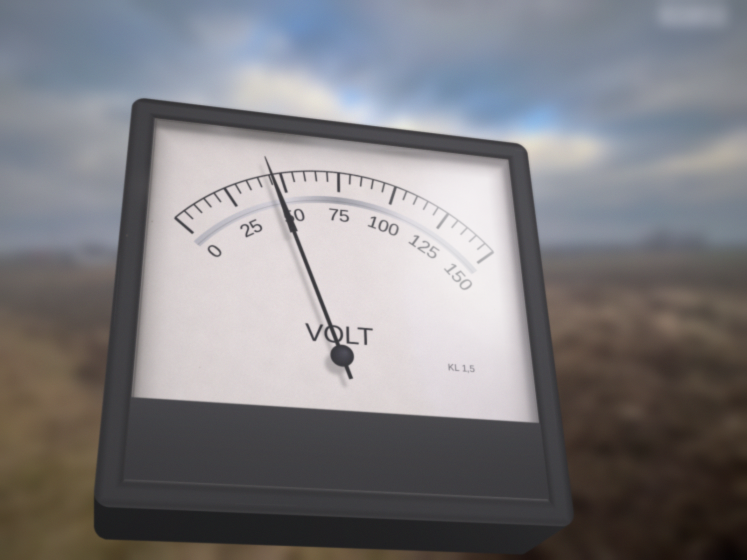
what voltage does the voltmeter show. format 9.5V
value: 45V
